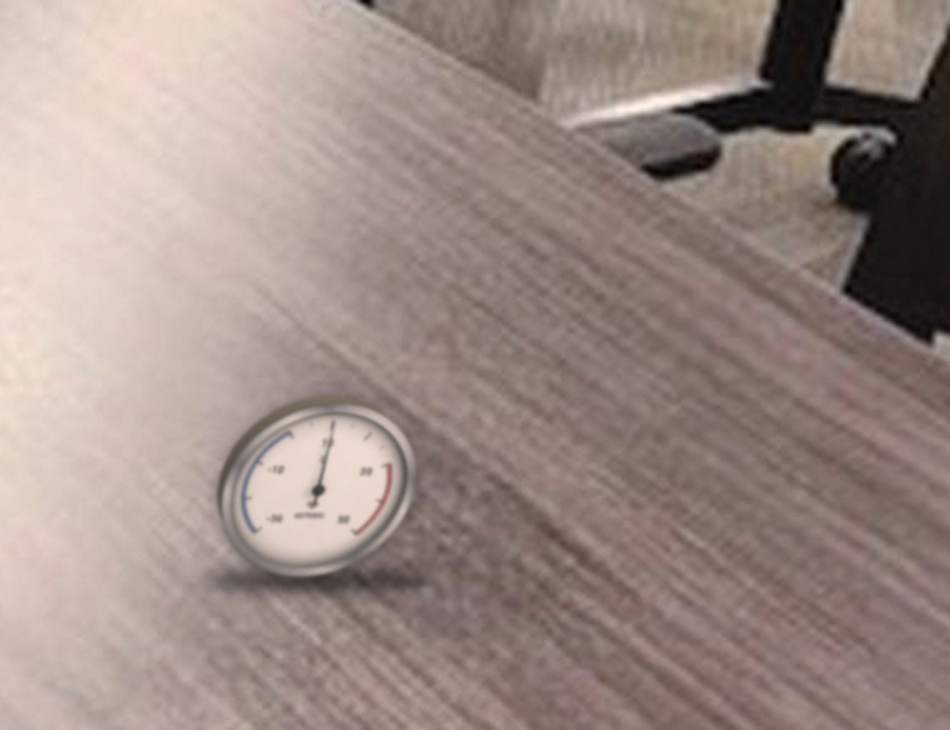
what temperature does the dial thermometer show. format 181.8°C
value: 10°C
